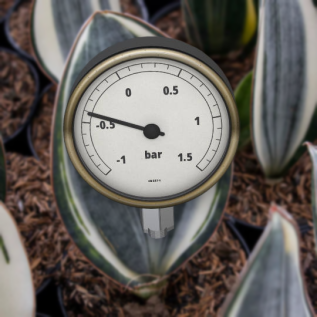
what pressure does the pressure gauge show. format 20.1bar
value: -0.4bar
